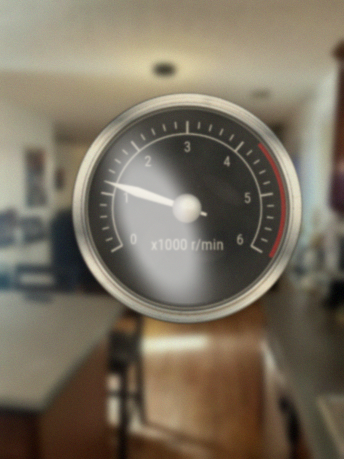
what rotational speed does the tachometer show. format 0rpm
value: 1200rpm
